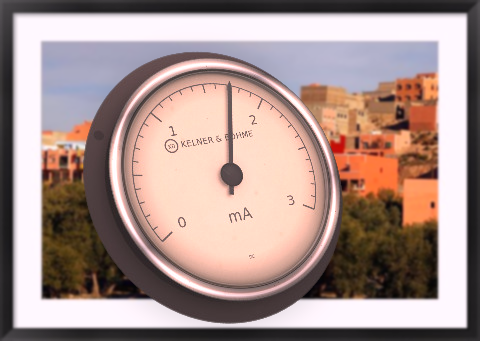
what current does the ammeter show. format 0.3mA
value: 1.7mA
